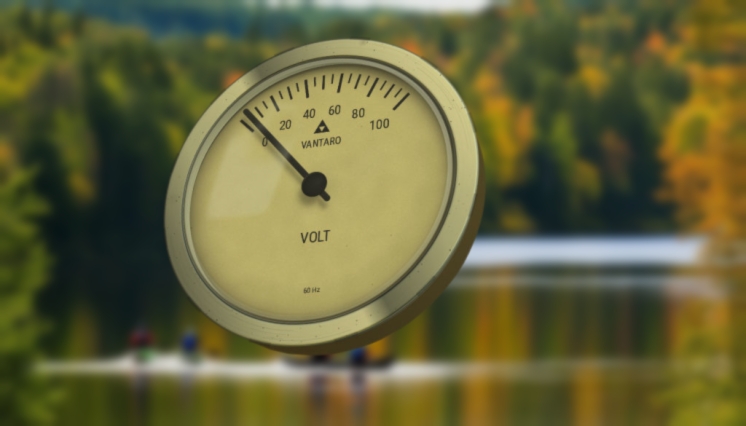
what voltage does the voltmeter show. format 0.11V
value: 5V
